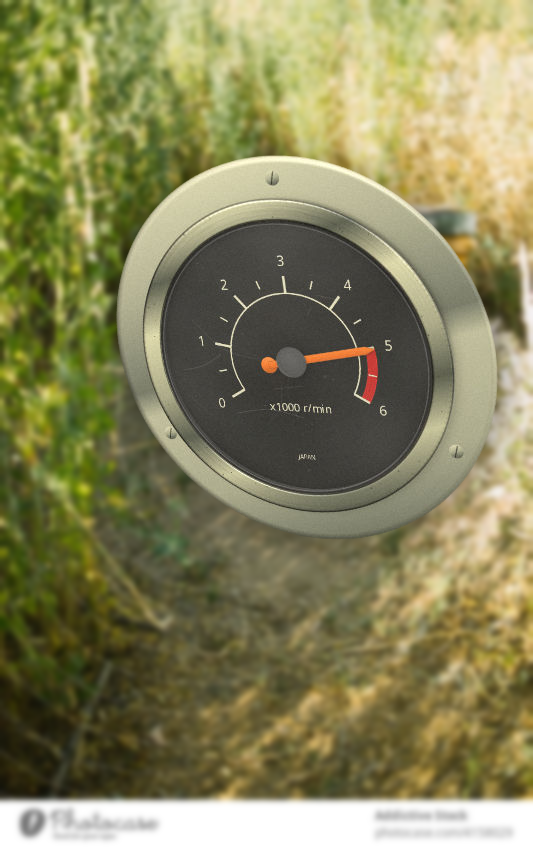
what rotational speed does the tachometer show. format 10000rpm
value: 5000rpm
